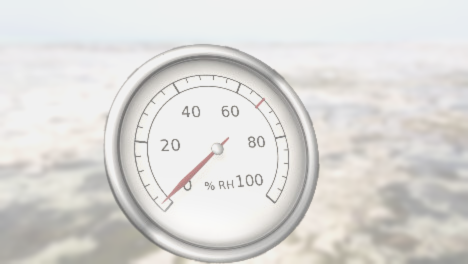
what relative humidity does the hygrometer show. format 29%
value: 2%
